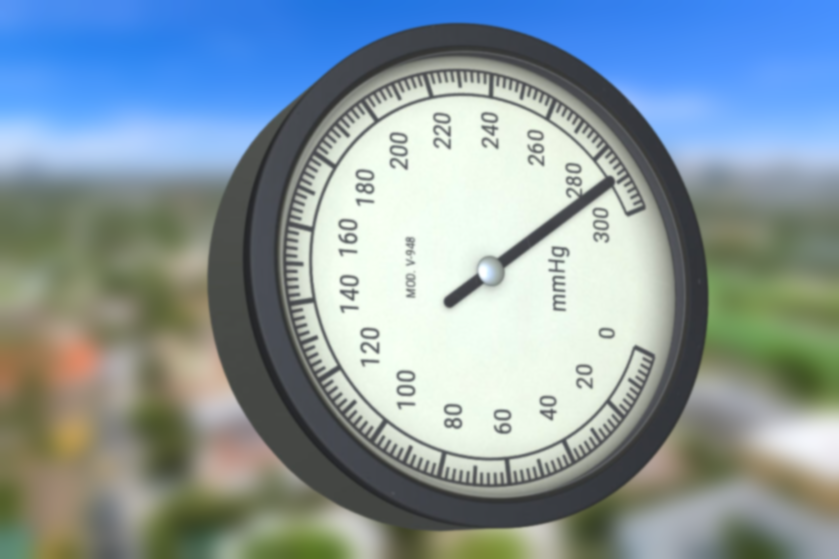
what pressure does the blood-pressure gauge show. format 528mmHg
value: 288mmHg
